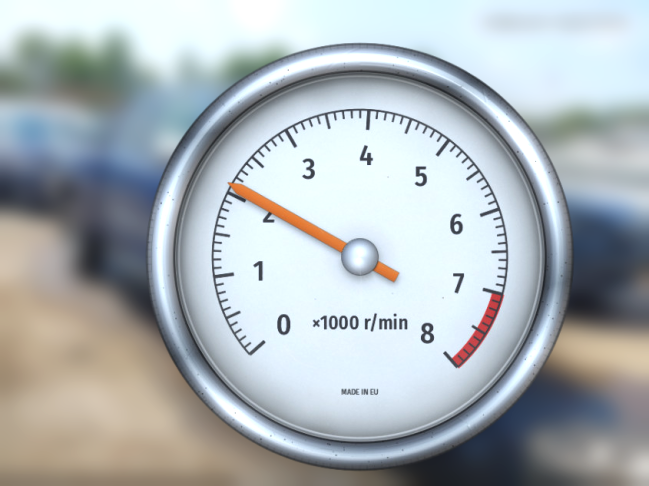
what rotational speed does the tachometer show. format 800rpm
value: 2100rpm
